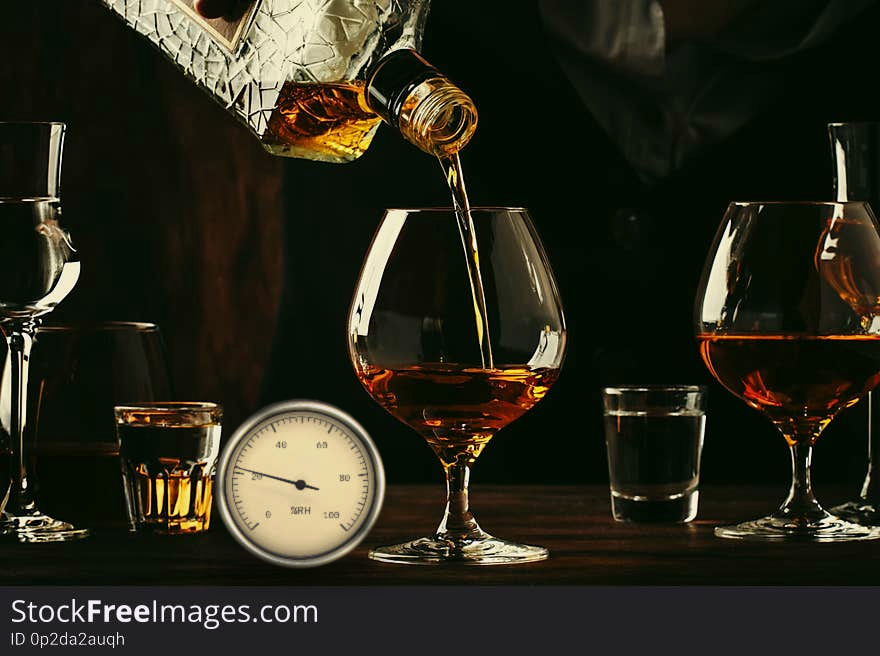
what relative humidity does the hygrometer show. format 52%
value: 22%
